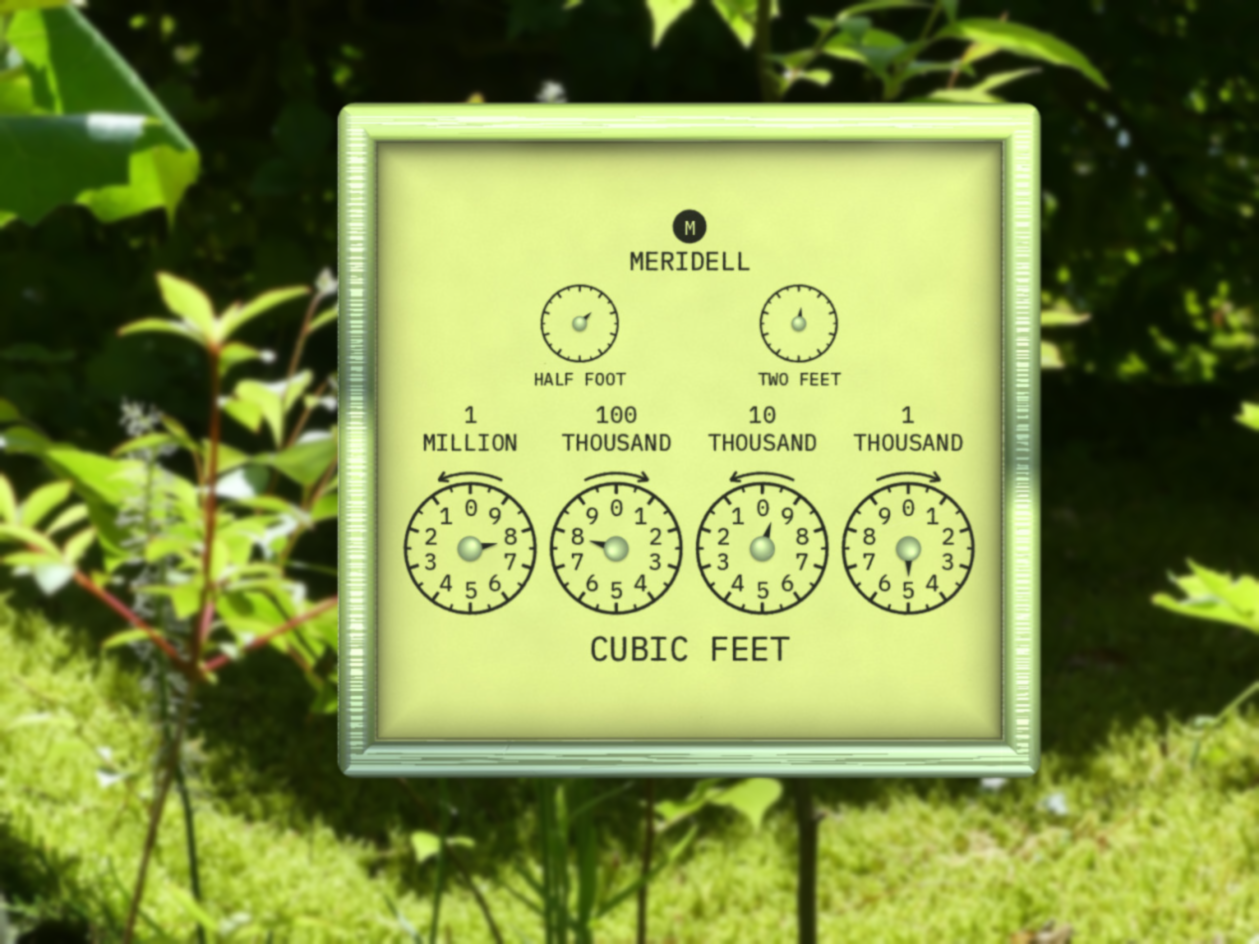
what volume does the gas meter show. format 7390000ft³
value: 779500ft³
